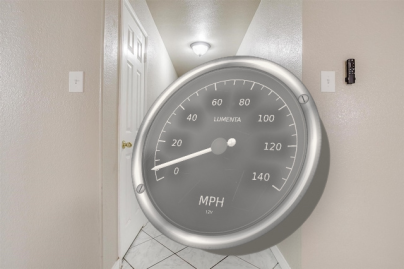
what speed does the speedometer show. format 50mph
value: 5mph
